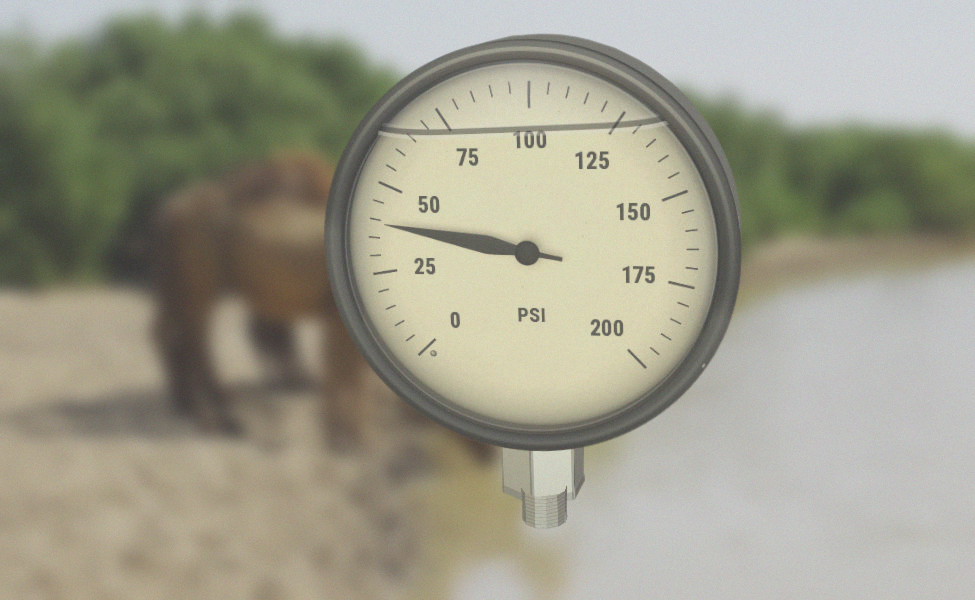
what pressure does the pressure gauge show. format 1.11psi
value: 40psi
